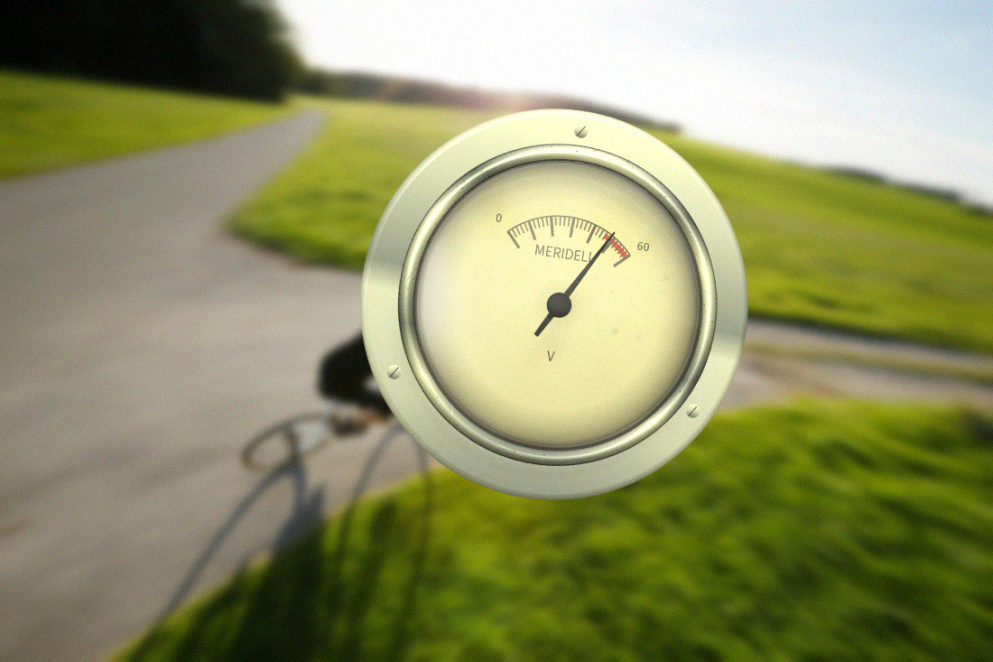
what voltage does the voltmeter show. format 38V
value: 48V
